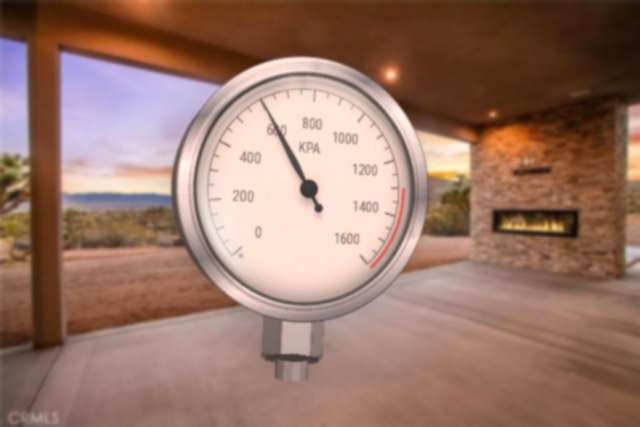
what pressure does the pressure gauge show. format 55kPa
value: 600kPa
